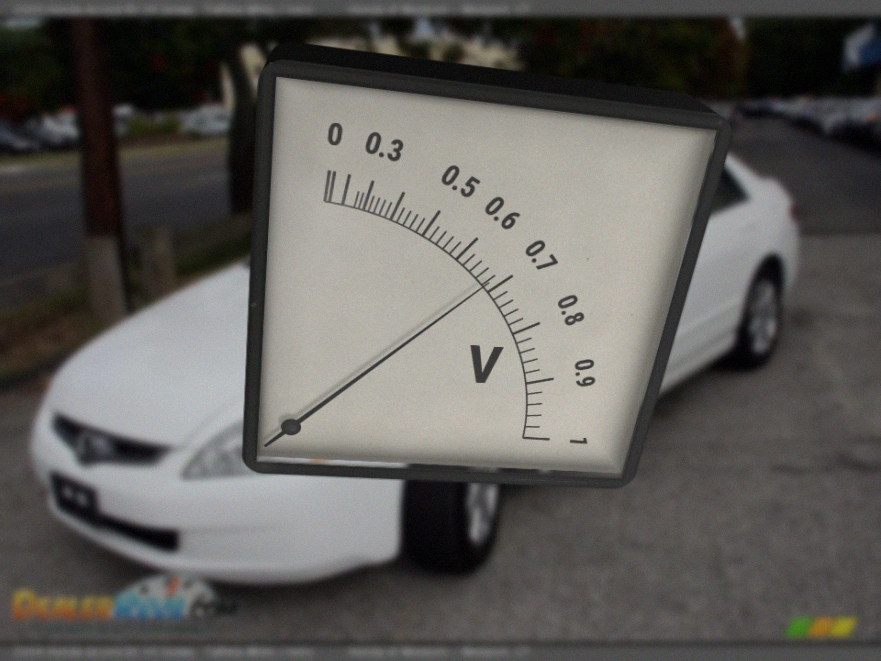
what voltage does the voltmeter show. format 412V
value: 0.68V
